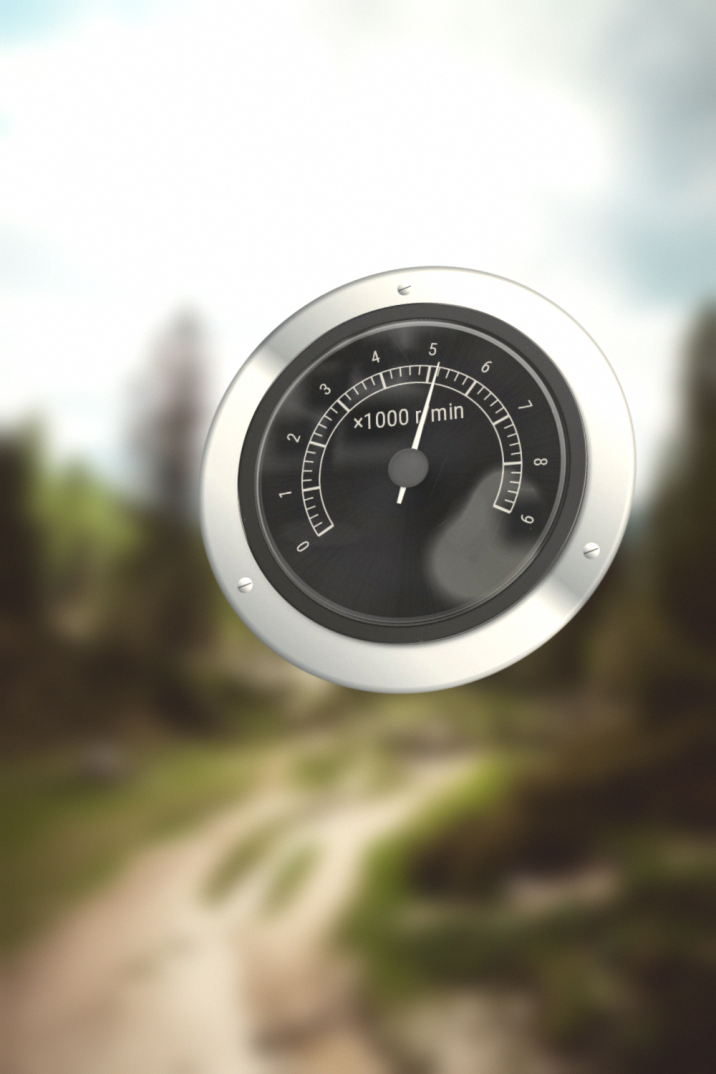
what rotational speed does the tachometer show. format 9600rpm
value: 5200rpm
